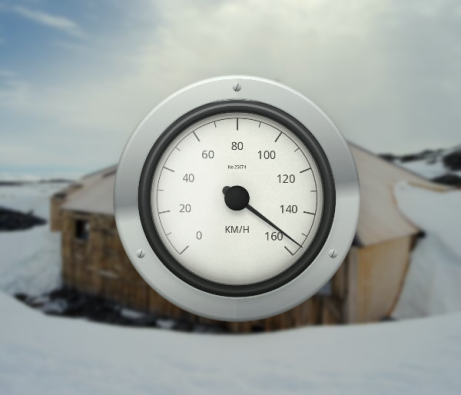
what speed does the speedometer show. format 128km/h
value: 155km/h
